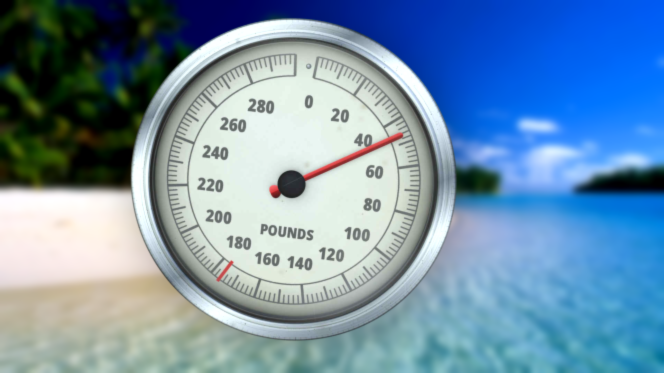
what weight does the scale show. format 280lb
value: 46lb
